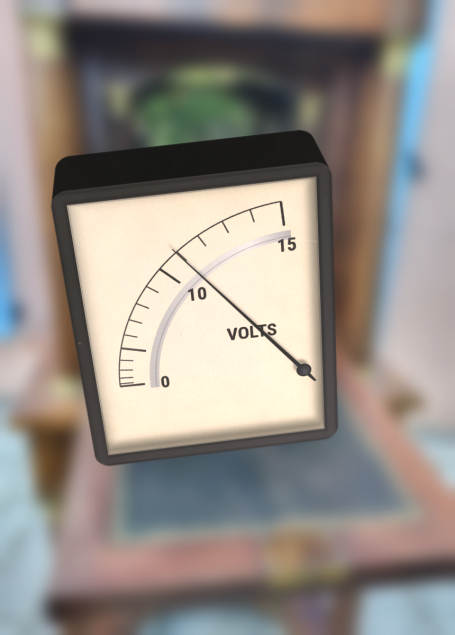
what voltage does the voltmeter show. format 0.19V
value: 11V
